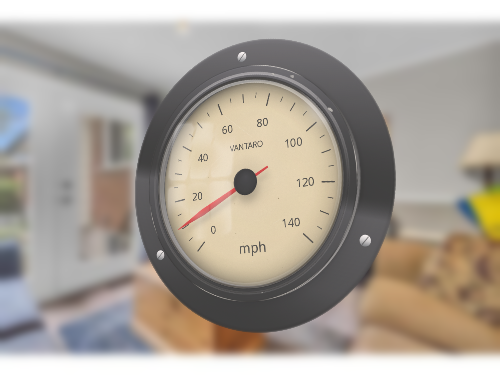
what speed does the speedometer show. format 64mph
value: 10mph
